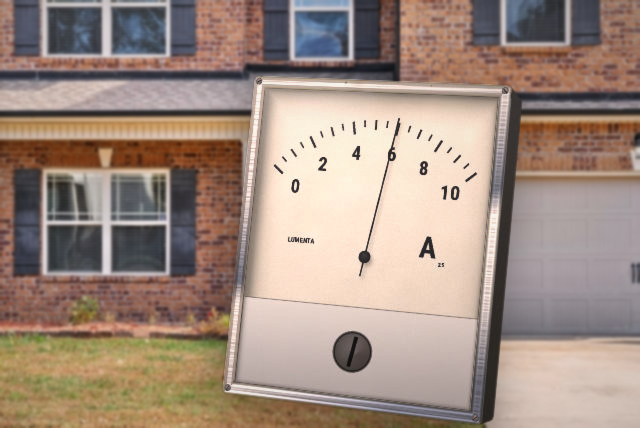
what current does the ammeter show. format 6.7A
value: 6A
